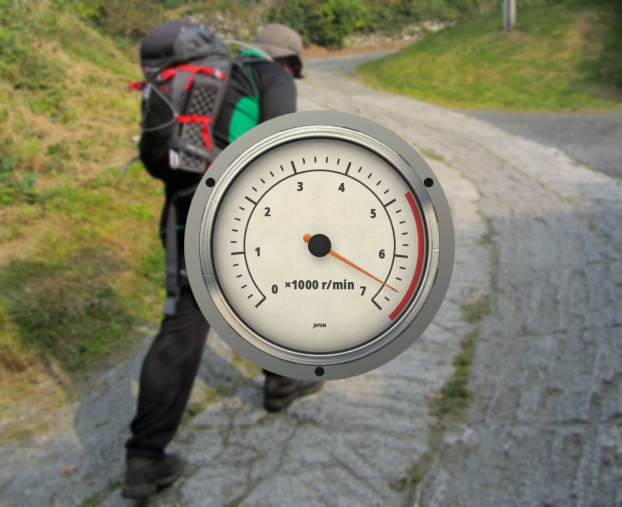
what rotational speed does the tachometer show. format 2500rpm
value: 6600rpm
